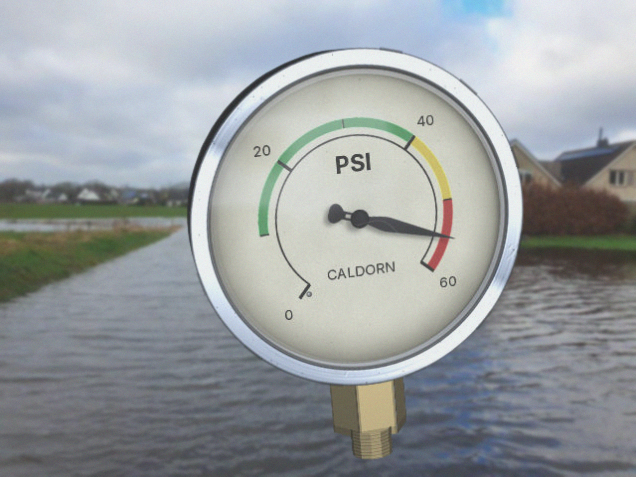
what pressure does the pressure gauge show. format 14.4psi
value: 55psi
